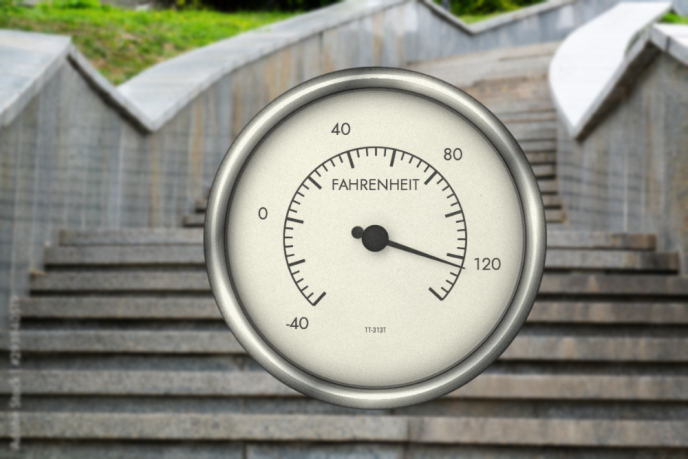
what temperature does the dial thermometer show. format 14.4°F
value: 124°F
